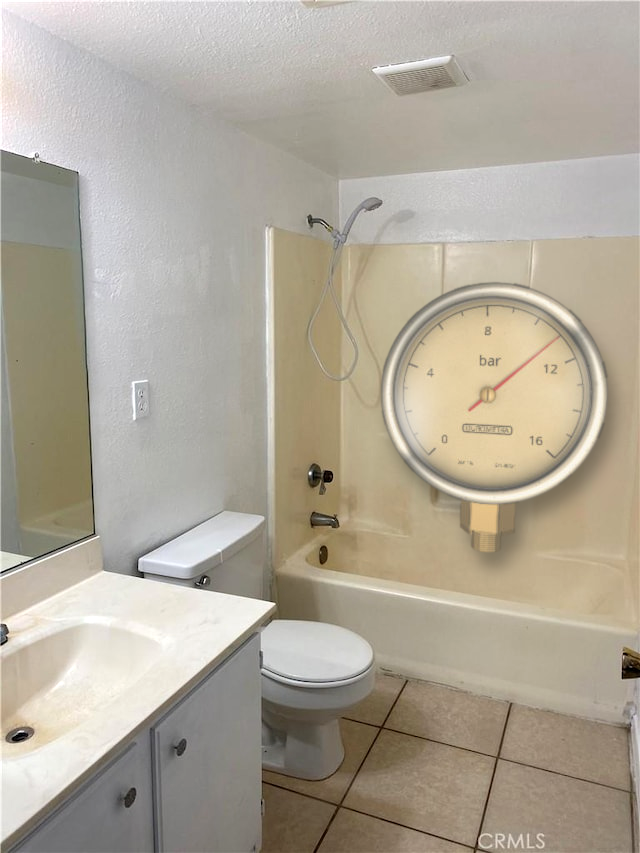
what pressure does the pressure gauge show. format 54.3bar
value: 11bar
